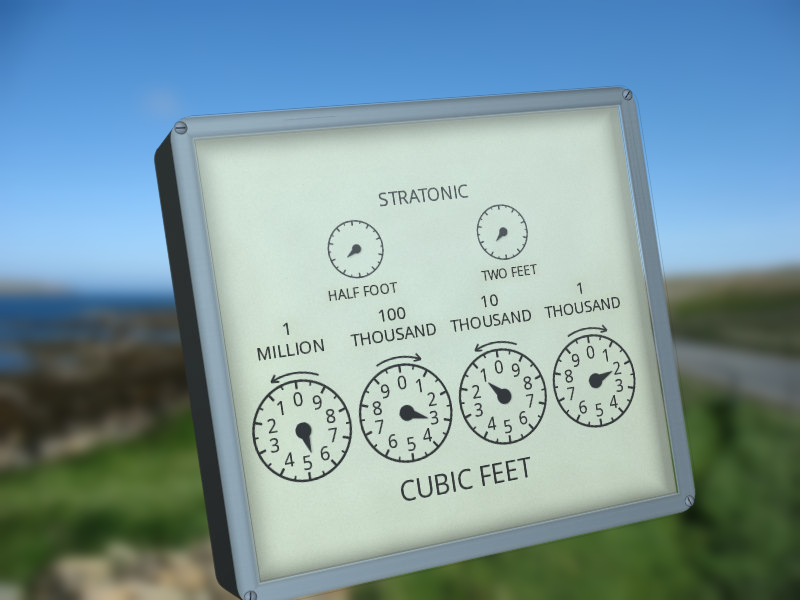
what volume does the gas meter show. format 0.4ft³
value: 531200ft³
